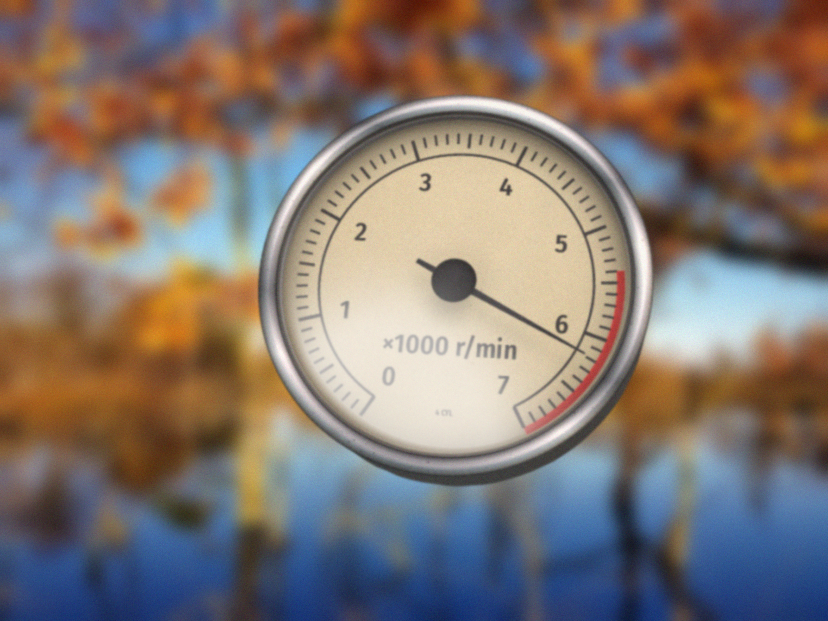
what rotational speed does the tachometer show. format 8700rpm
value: 6200rpm
